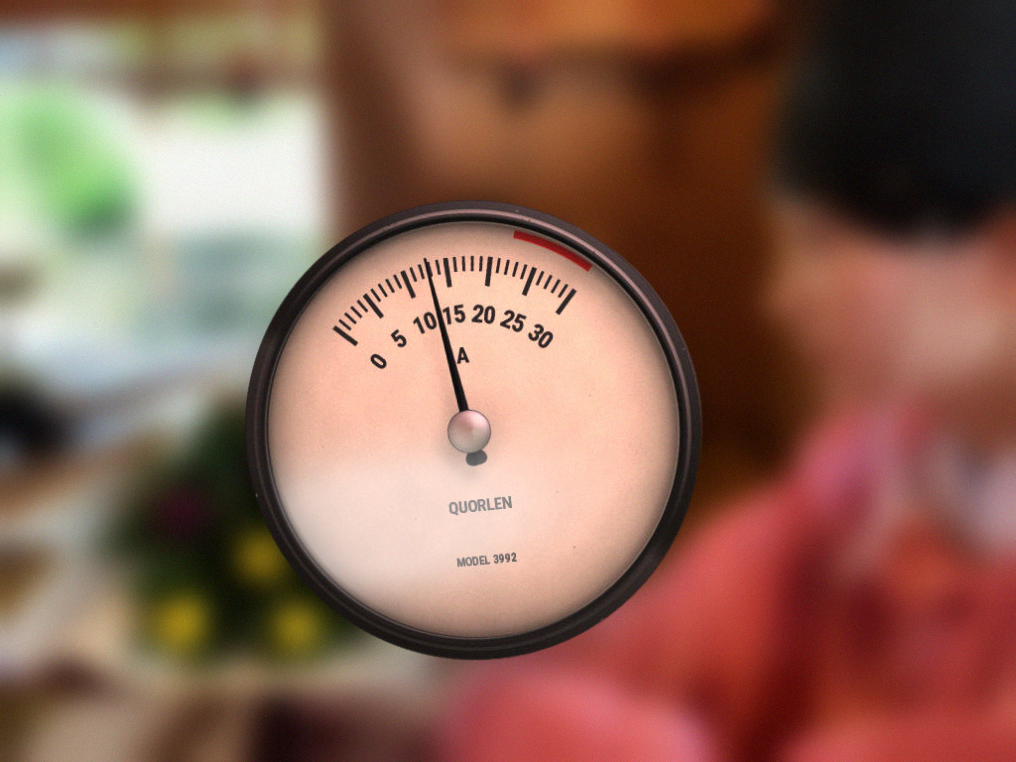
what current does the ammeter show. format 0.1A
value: 13A
